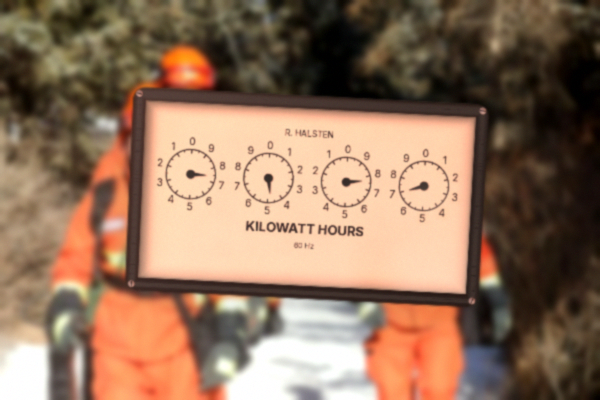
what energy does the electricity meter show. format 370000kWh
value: 7477kWh
